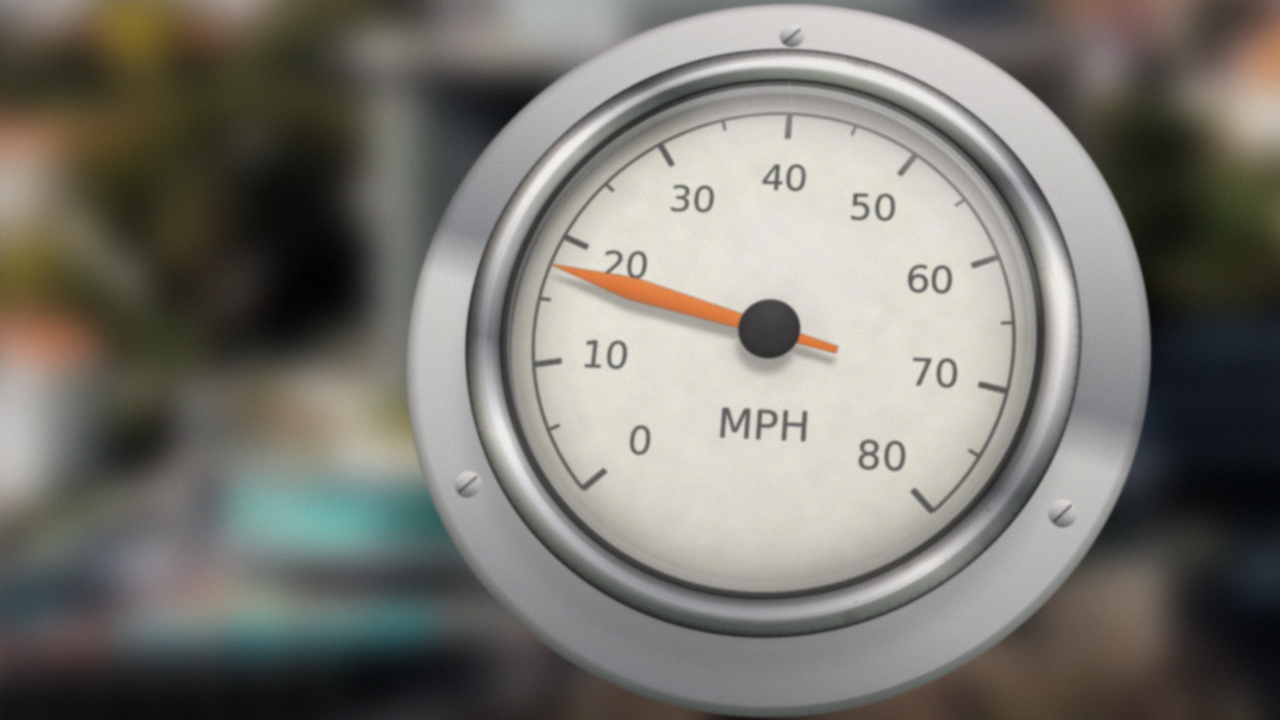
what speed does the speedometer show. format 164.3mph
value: 17.5mph
